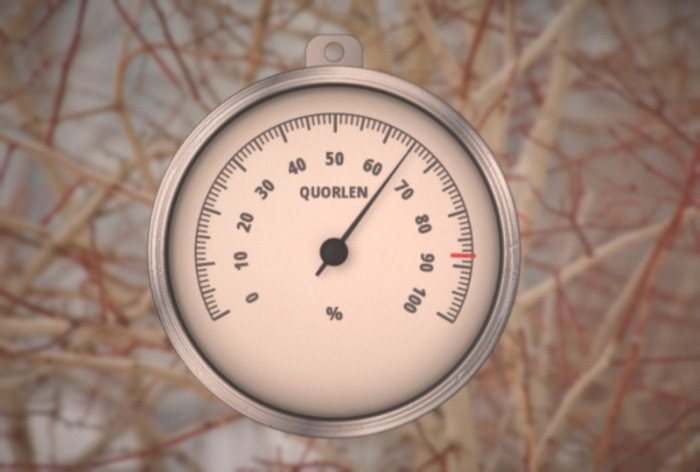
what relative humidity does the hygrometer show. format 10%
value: 65%
